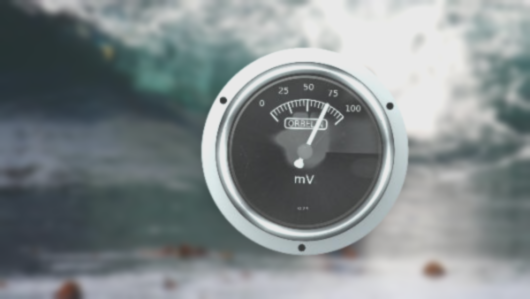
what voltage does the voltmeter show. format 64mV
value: 75mV
